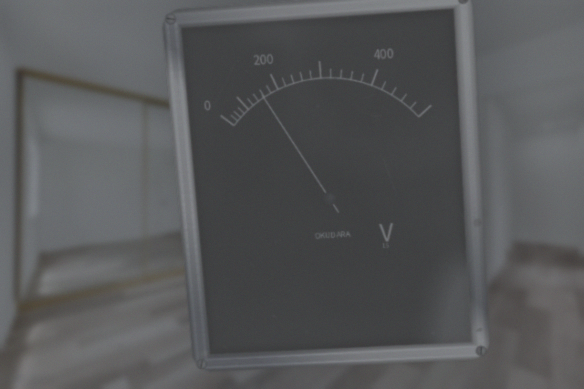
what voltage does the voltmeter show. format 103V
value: 160V
